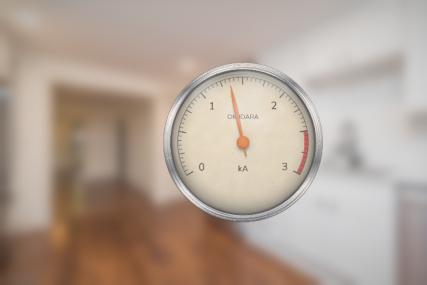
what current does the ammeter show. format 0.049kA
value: 1.35kA
